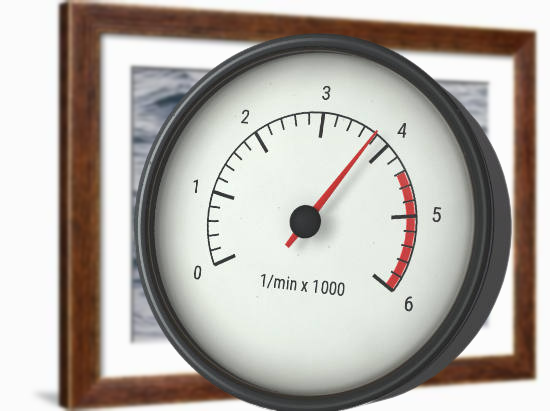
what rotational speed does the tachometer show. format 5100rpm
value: 3800rpm
